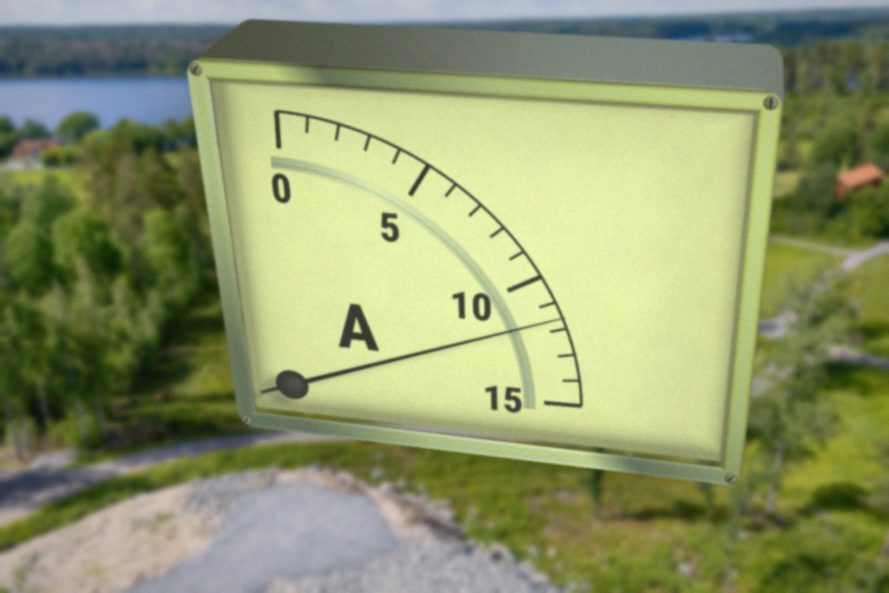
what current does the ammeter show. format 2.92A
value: 11.5A
